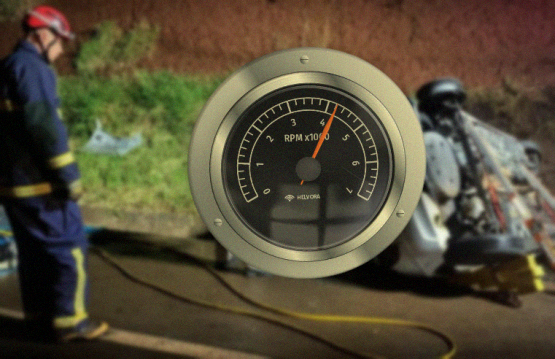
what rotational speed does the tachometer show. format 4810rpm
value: 4200rpm
